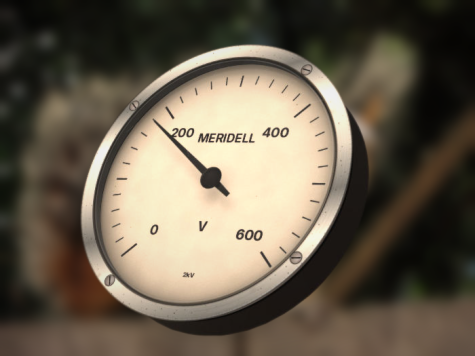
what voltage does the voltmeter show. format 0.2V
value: 180V
